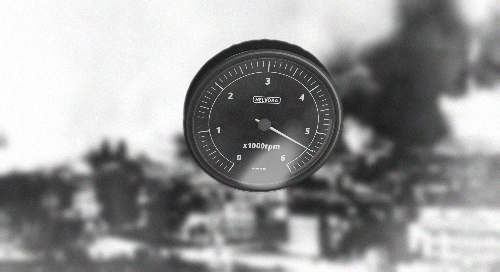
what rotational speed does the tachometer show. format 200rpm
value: 5400rpm
